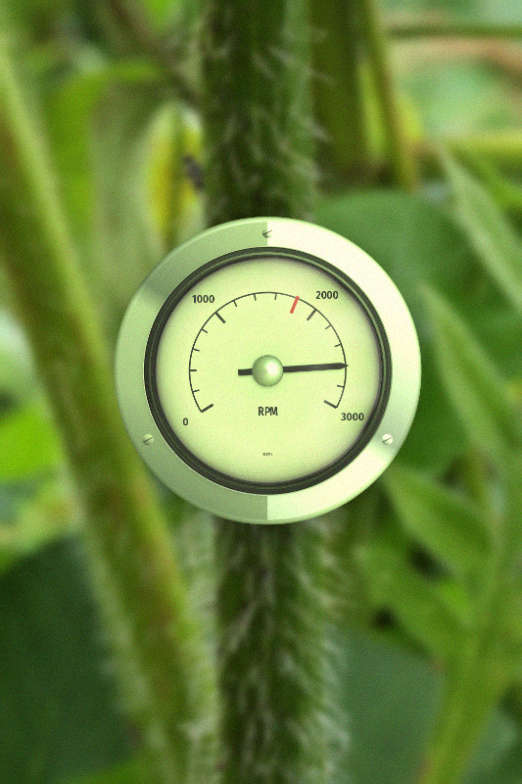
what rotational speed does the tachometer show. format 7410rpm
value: 2600rpm
